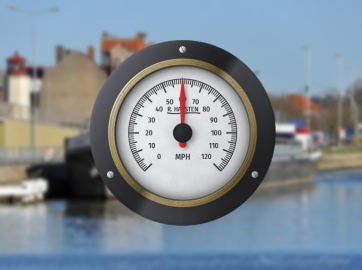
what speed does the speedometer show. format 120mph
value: 60mph
